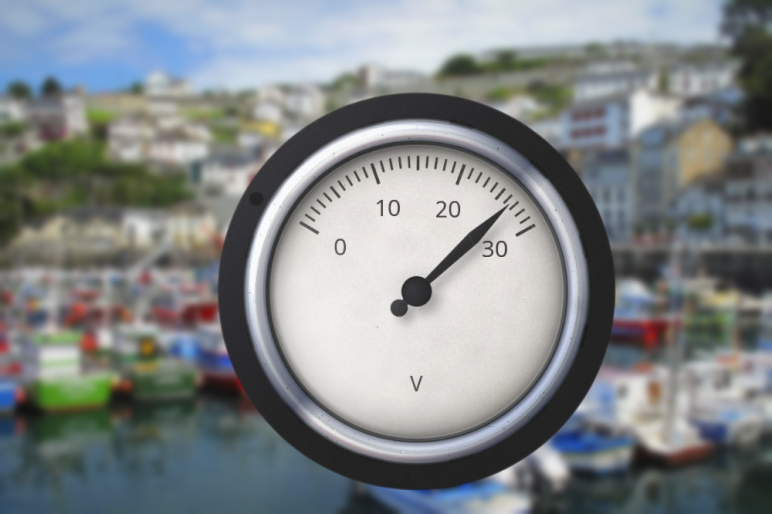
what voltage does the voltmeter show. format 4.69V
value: 26.5V
